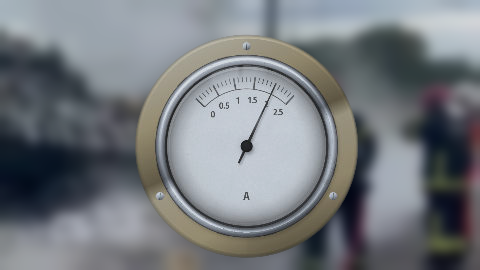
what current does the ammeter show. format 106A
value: 2A
